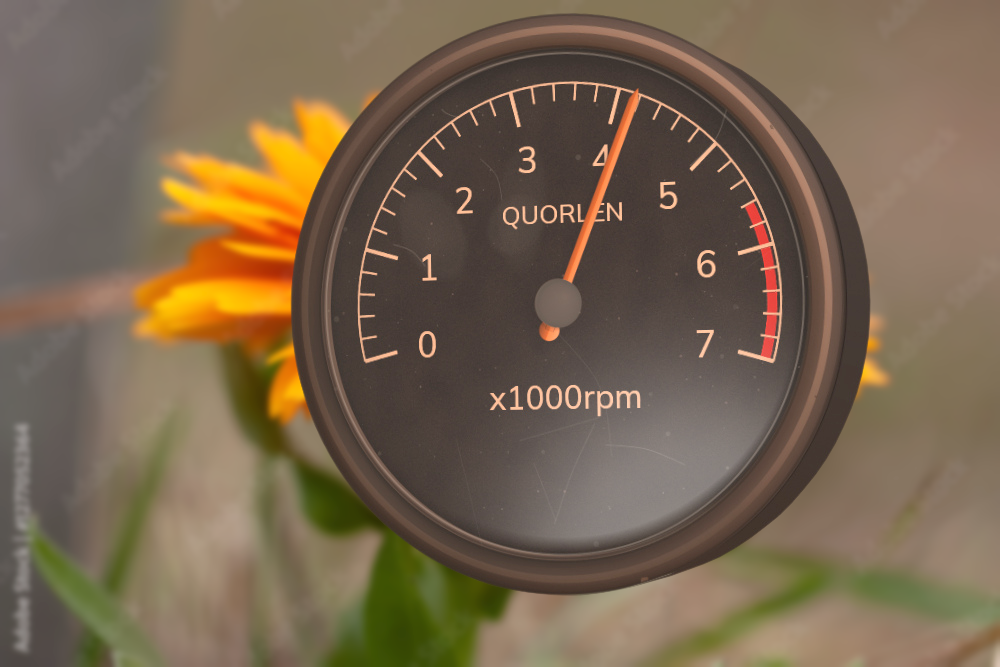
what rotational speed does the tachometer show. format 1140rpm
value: 4200rpm
